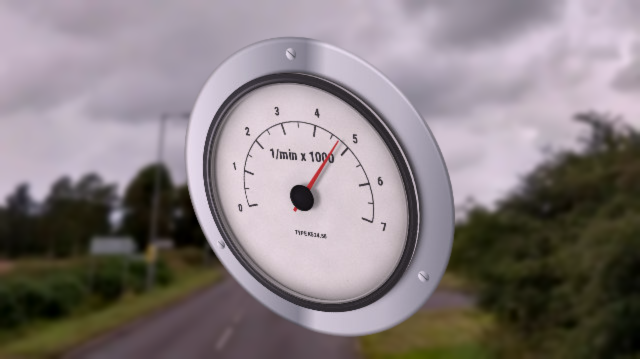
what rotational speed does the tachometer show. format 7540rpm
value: 4750rpm
